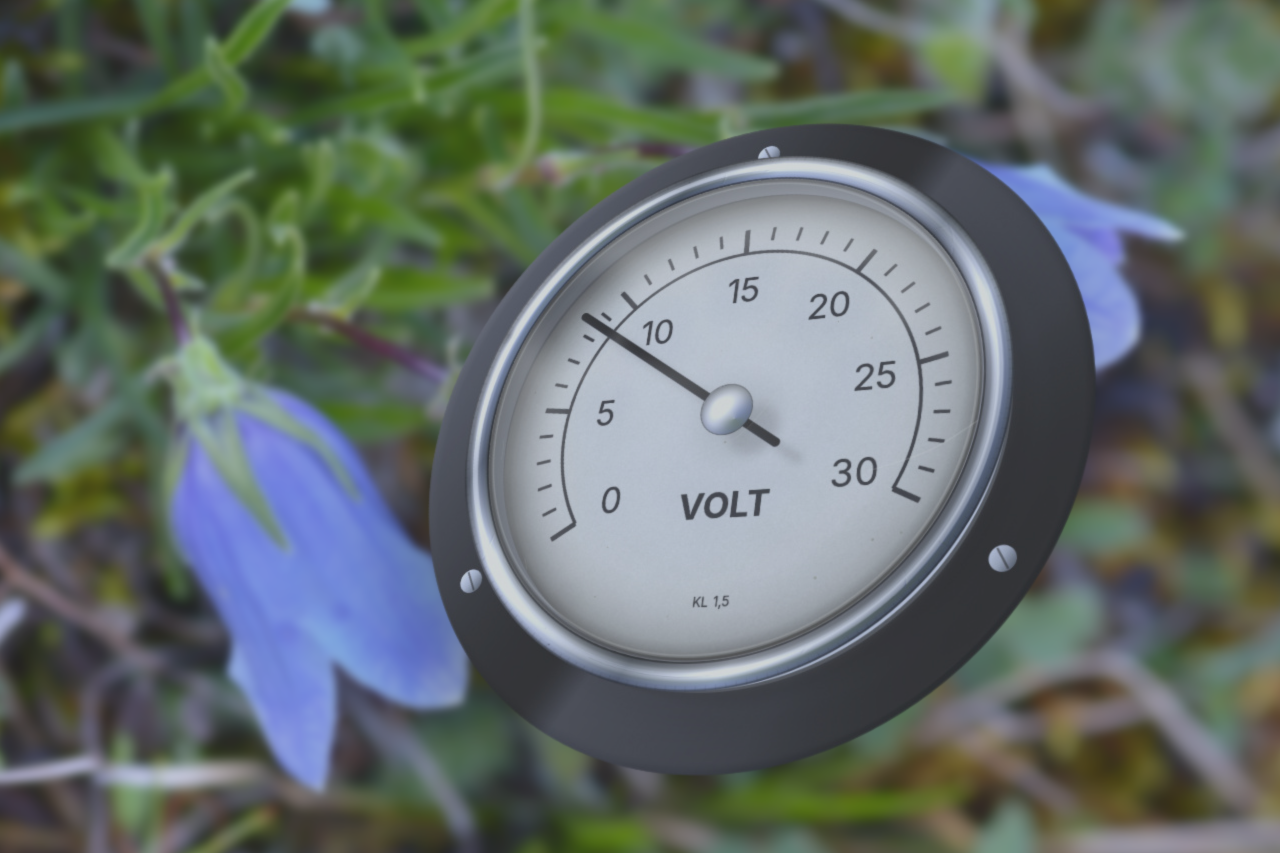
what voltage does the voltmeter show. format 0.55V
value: 8.5V
